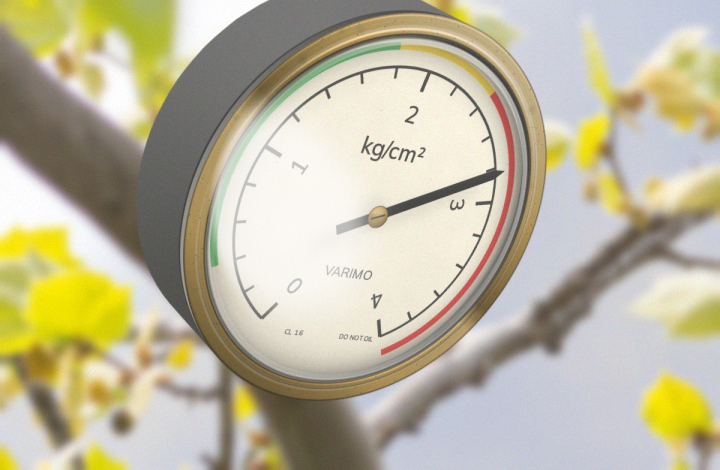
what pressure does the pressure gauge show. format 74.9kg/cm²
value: 2.8kg/cm²
